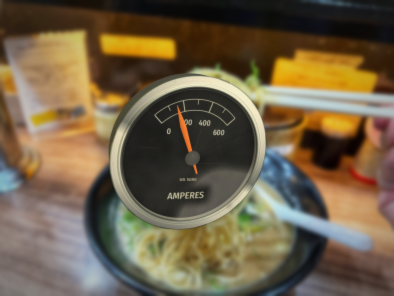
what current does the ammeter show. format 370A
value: 150A
